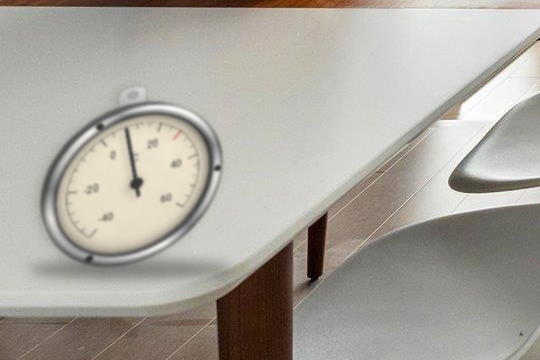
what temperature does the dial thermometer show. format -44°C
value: 8°C
